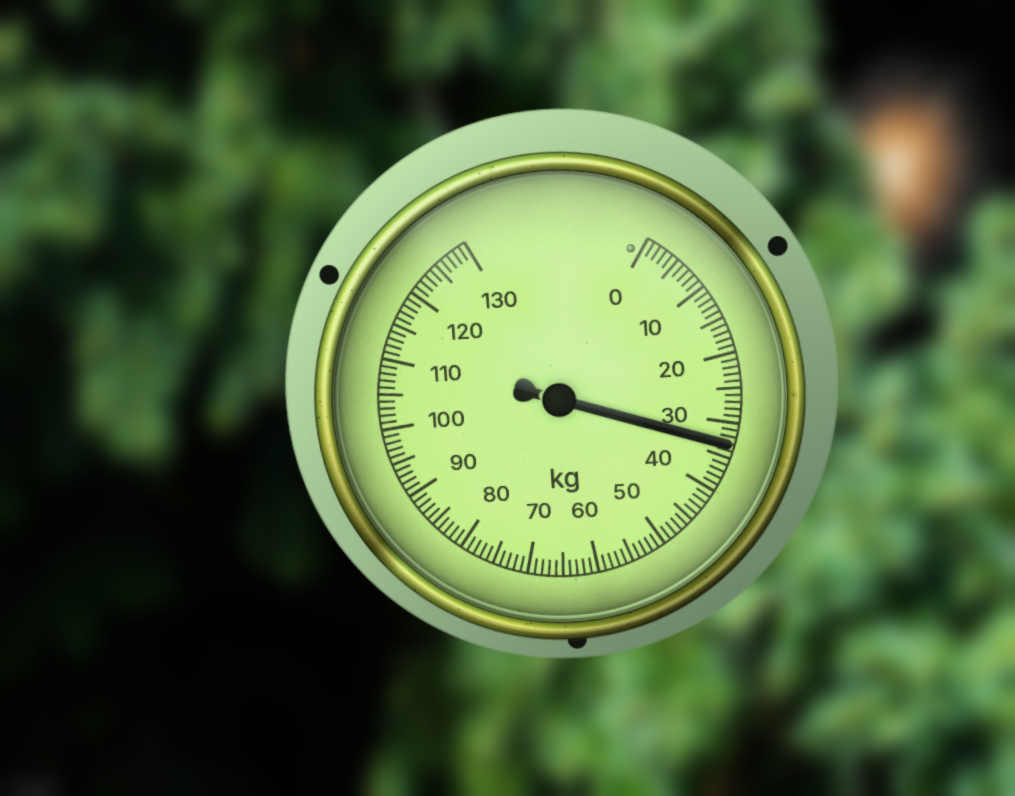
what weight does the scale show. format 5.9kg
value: 33kg
